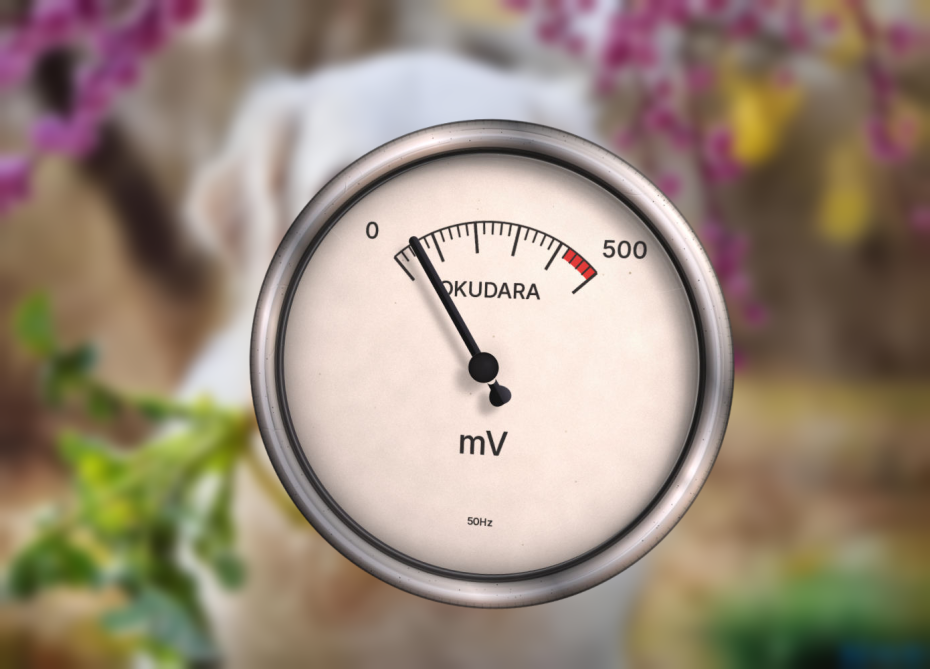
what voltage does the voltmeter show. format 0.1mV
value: 60mV
